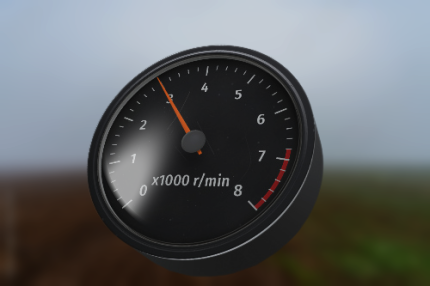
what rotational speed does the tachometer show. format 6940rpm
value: 3000rpm
